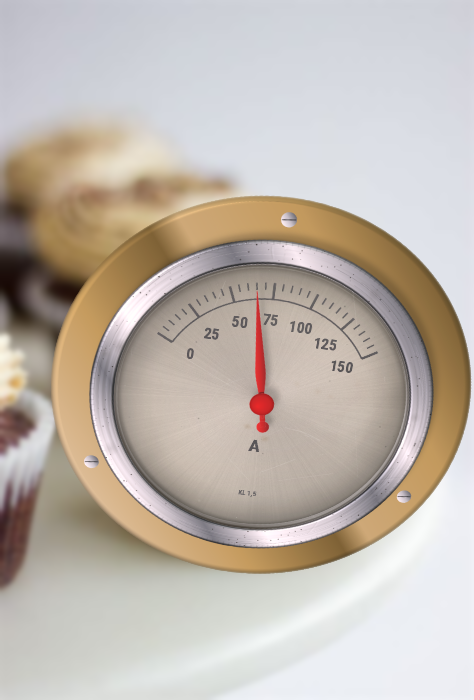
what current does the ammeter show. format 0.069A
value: 65A
